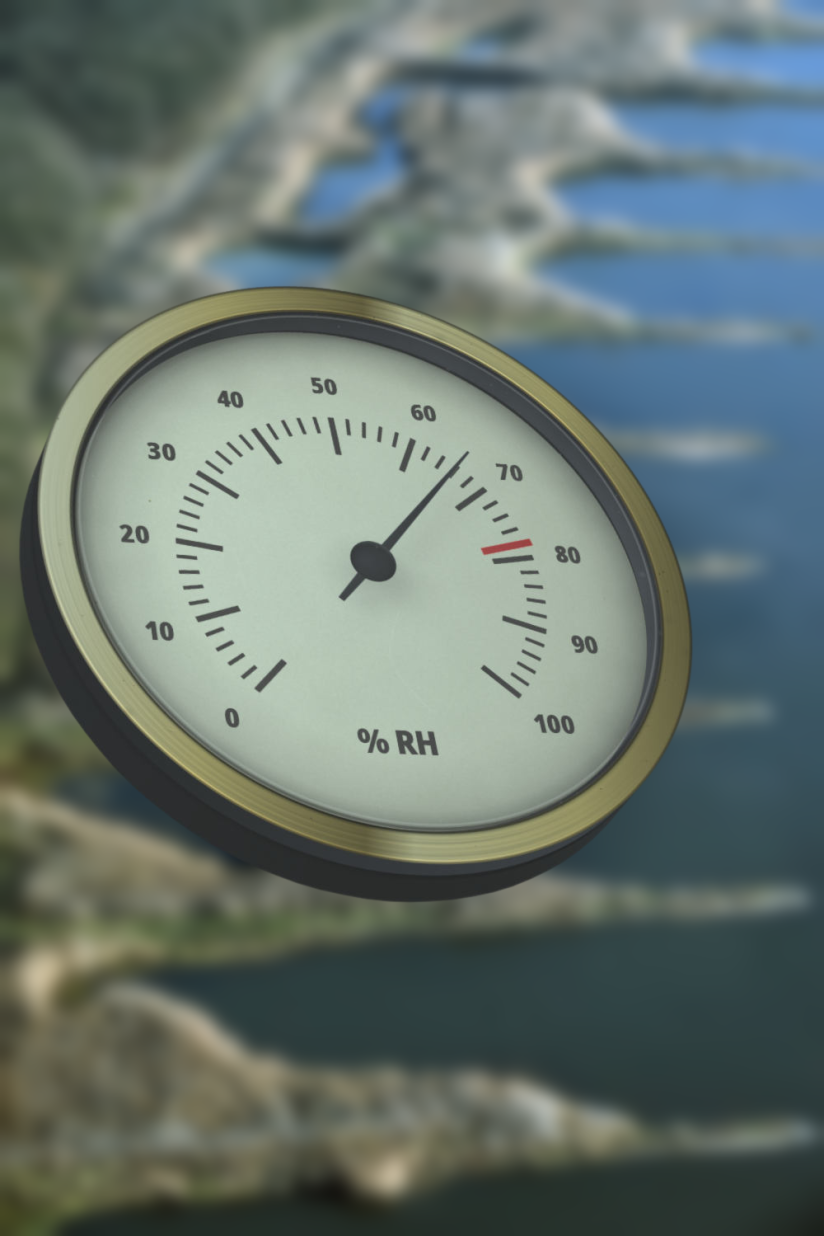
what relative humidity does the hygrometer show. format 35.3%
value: 66%
